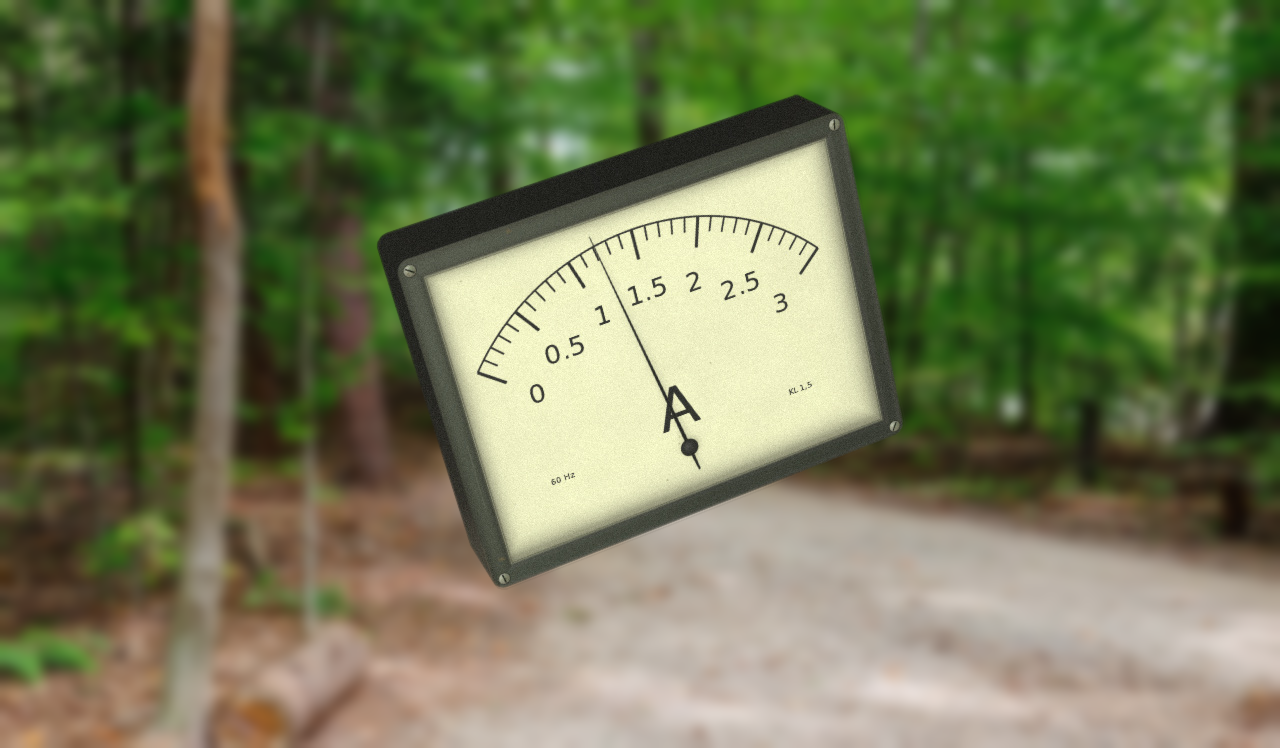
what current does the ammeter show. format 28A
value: 1.2A
